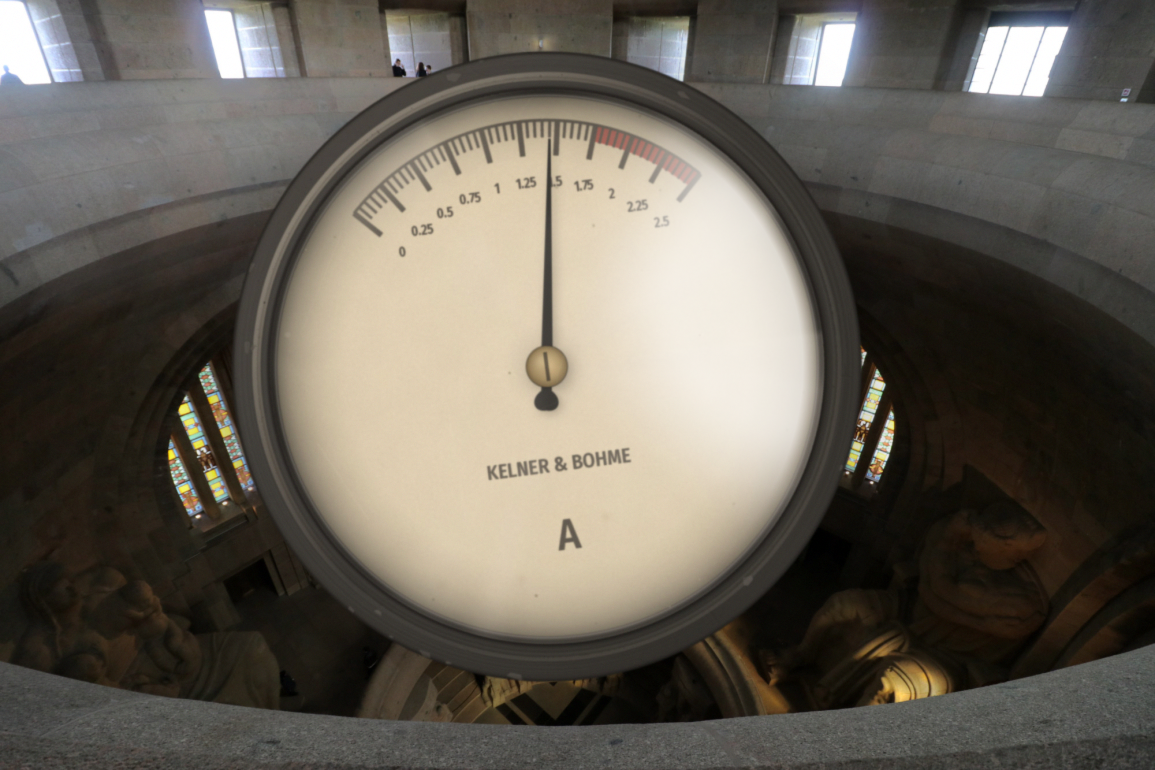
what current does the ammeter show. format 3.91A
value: 1.45A
